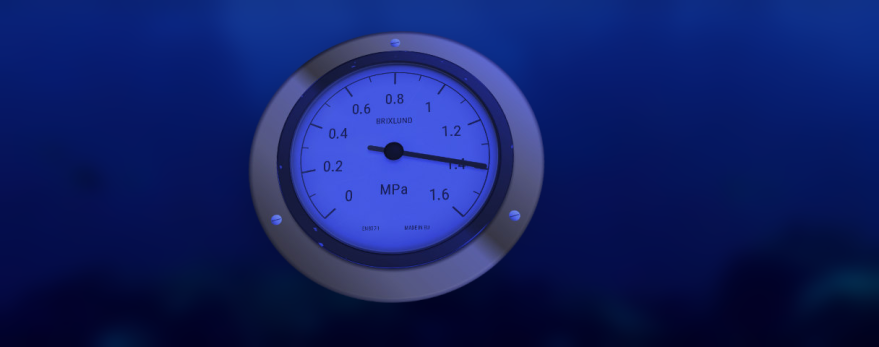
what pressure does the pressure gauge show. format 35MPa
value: 1.4MPa
